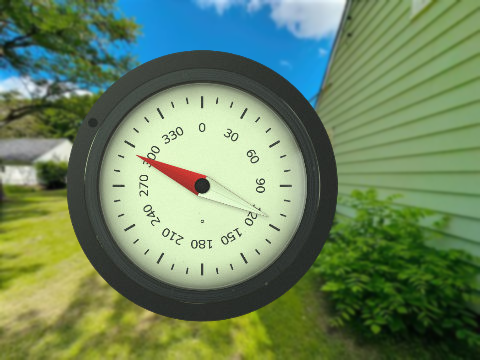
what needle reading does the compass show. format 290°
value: 295°
